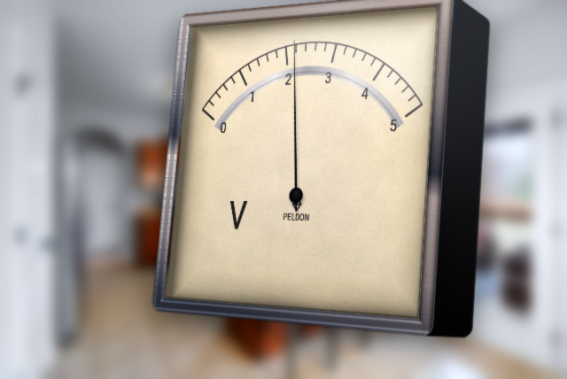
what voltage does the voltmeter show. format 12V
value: 2.2V
